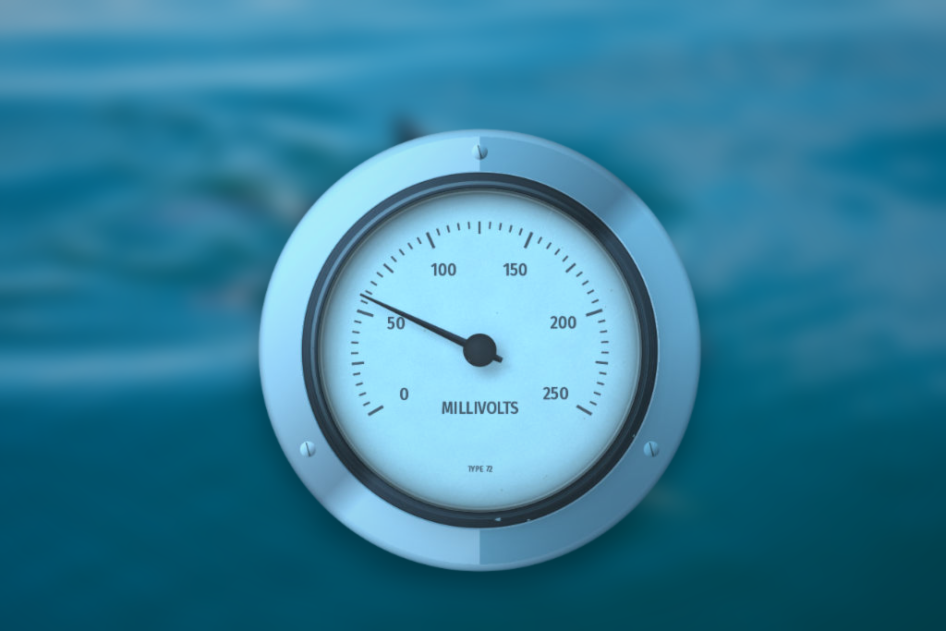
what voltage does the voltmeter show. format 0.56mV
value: 57.5mV
